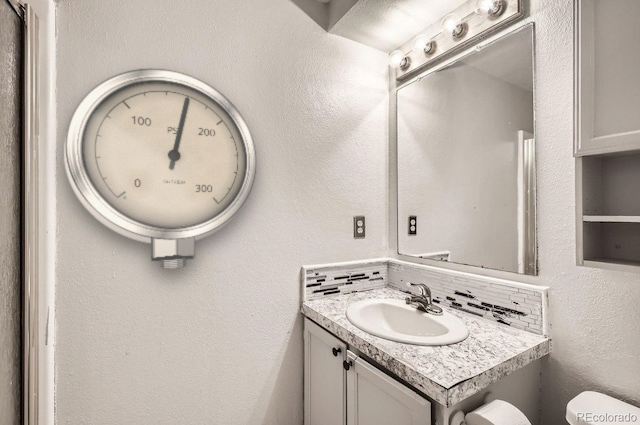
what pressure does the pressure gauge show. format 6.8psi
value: 160psi
